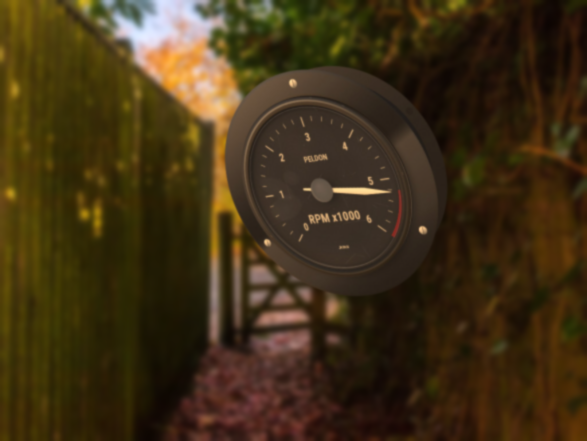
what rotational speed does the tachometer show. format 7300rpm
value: 5200rpm
